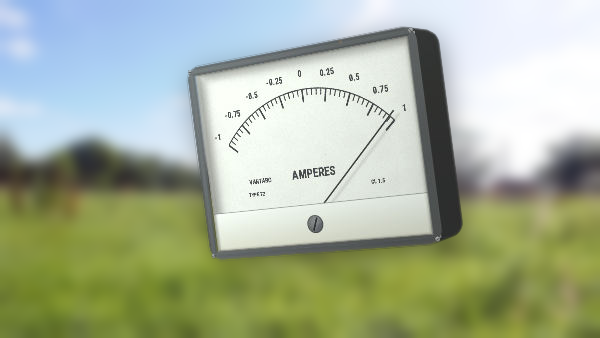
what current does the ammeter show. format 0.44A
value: 0.95A
